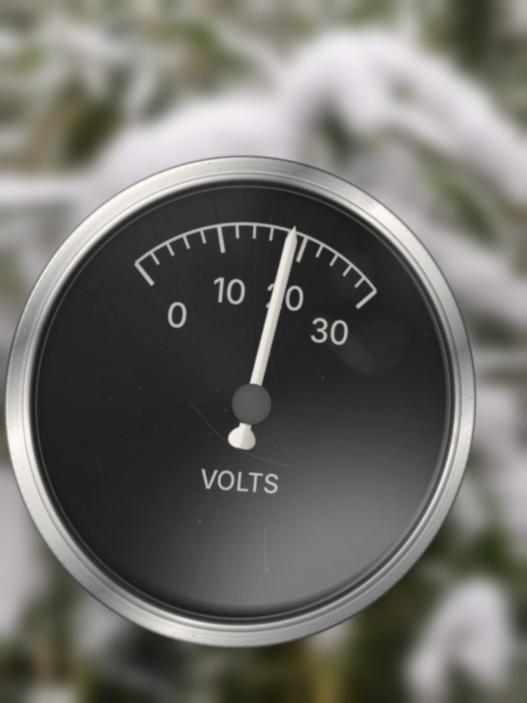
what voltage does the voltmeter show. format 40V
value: 18V
